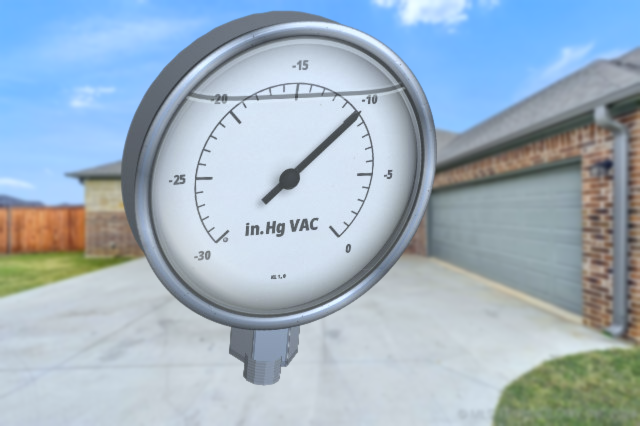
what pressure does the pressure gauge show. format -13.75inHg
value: -10inHg
